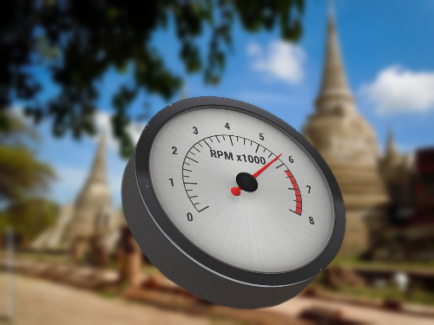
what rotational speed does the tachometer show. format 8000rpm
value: 5750rpm
